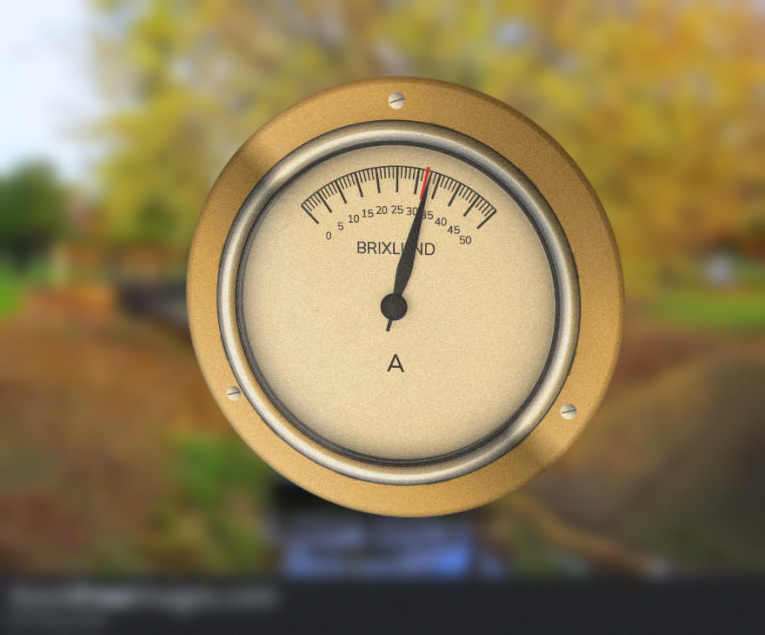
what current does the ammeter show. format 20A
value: 33A
